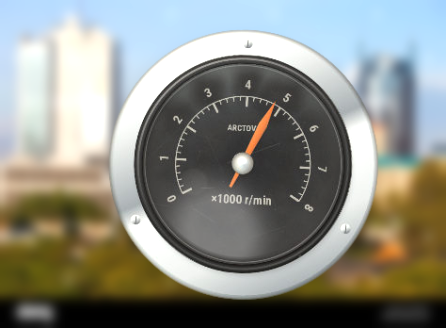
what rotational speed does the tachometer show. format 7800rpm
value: 4800rpm
